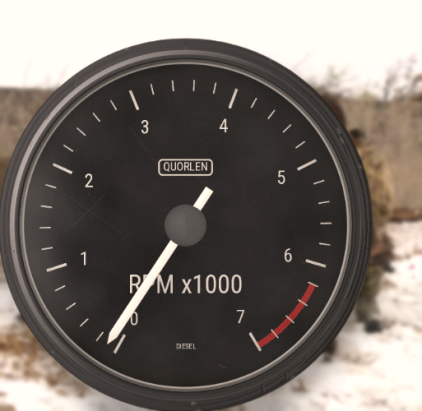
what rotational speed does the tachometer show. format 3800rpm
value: 100rpm
